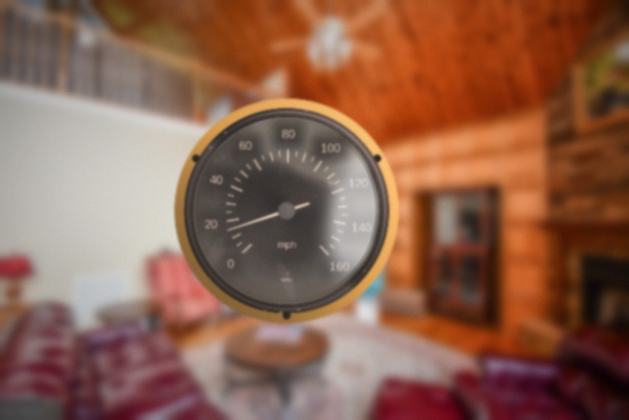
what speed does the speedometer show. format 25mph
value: 15mph
